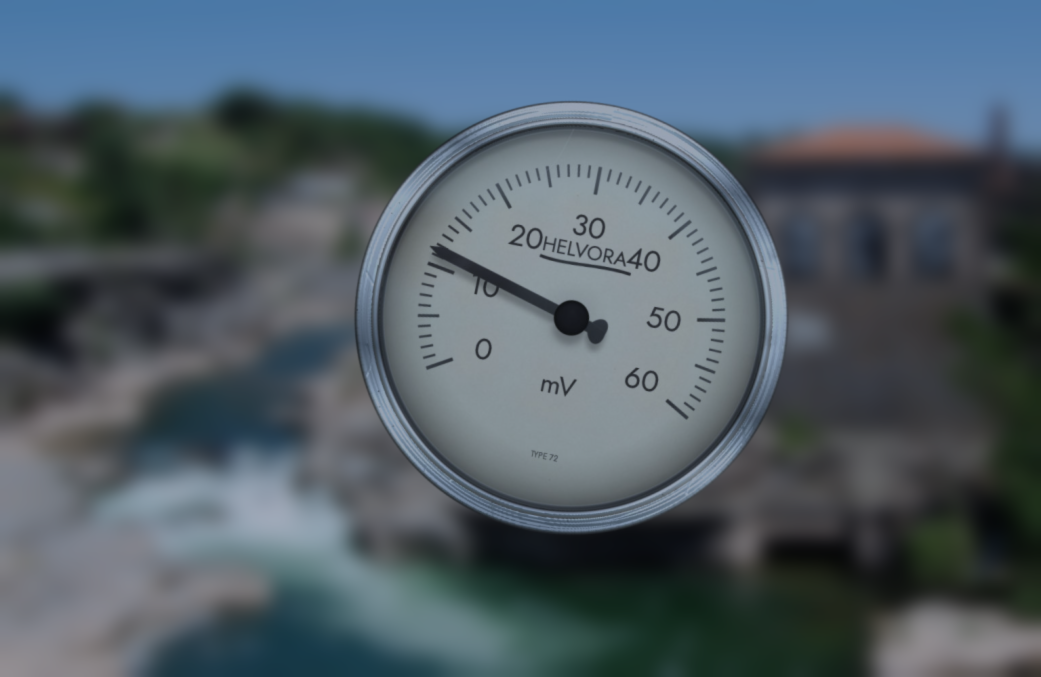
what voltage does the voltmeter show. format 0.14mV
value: 11.5mV
